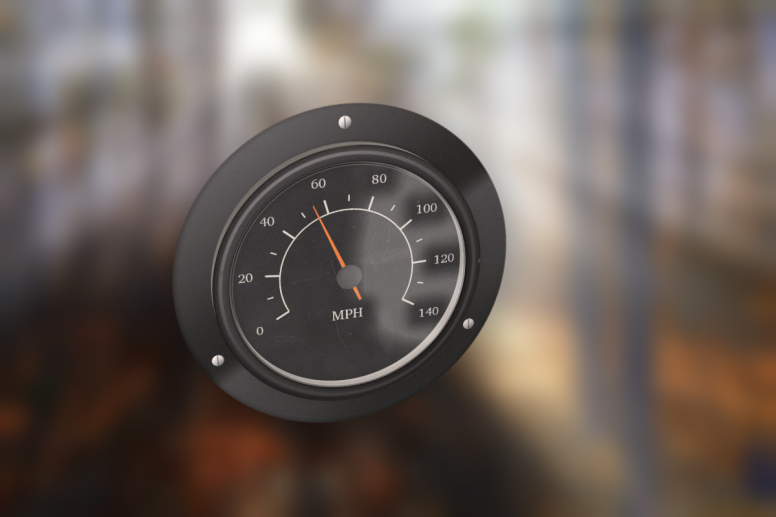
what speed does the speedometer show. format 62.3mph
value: 55mph
